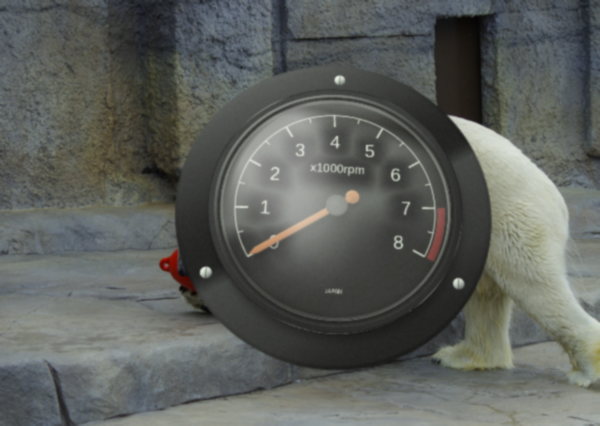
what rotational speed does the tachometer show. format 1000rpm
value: 0rpm
